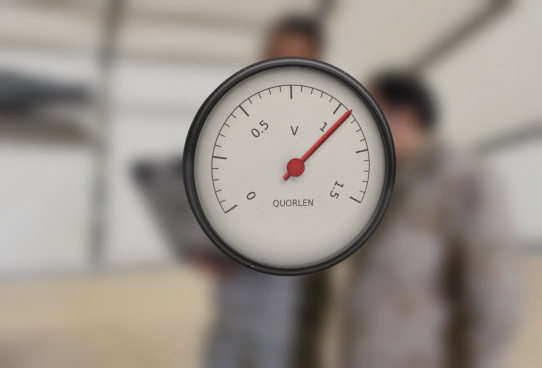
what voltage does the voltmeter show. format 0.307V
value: 1.05V
